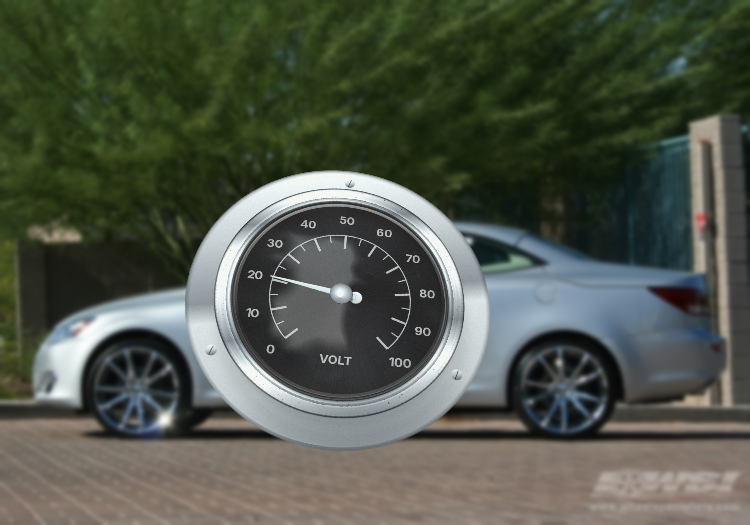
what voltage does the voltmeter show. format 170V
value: 20V
